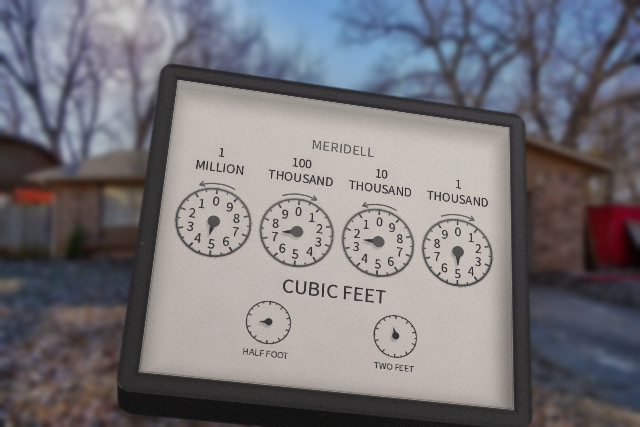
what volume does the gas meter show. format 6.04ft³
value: 472500ft³
